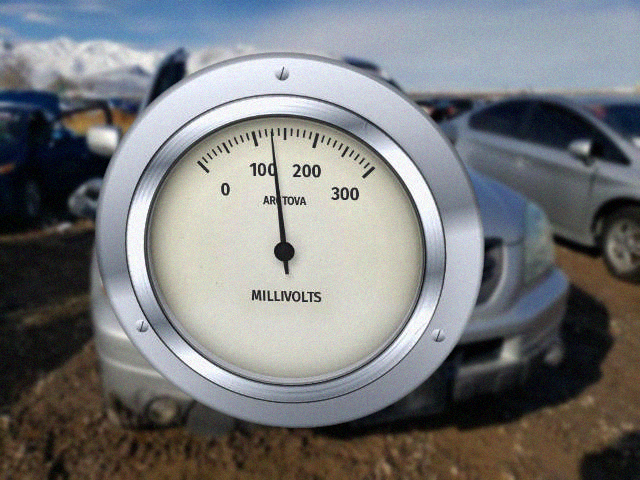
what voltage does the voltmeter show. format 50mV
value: 130mV
